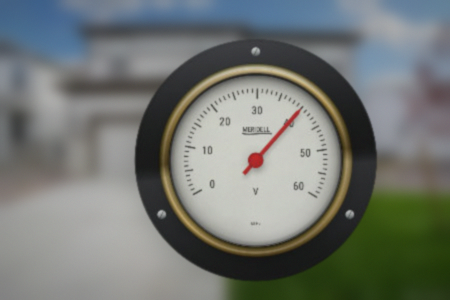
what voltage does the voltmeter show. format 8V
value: 40V
